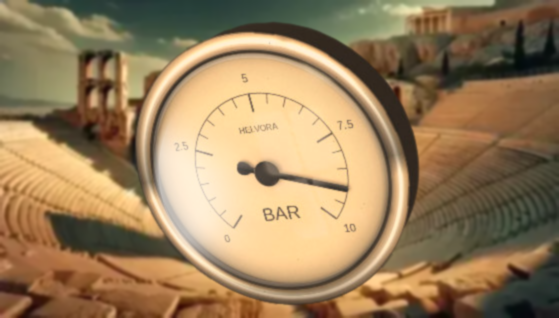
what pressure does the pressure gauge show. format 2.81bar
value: 9bar
